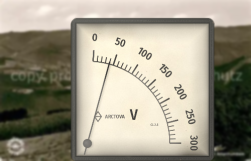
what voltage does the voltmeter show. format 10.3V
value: 40V
